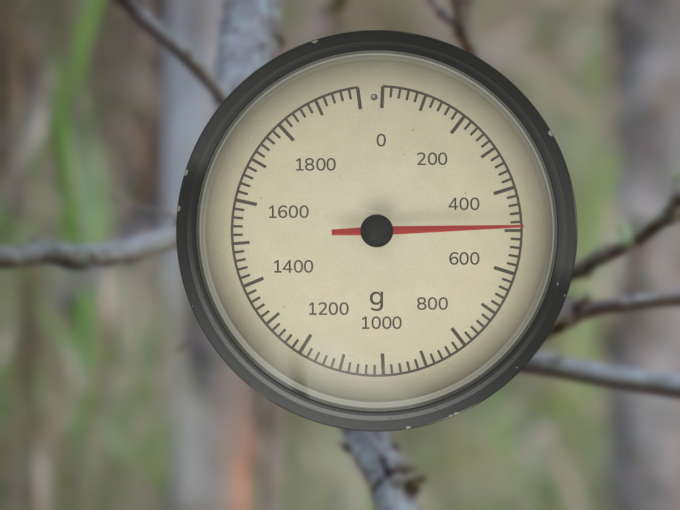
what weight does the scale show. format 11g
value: 490g
